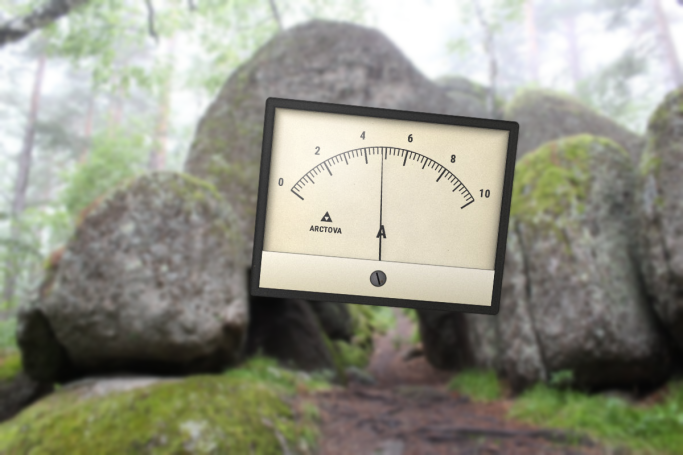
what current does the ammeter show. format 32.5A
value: 4.8A
